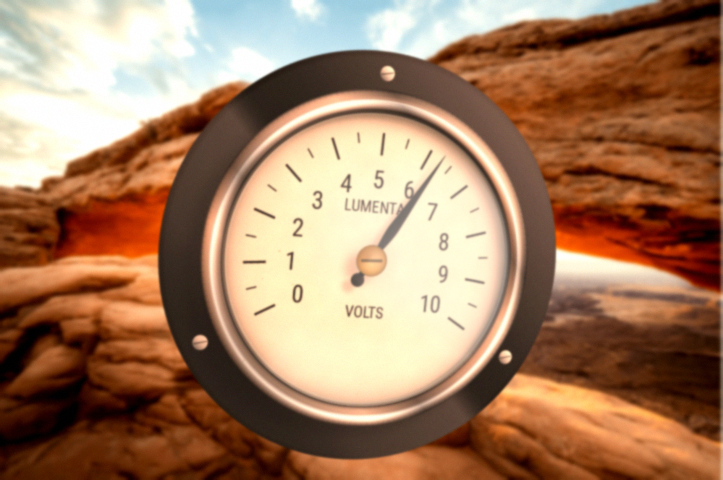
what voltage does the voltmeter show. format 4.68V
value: 6.25V
